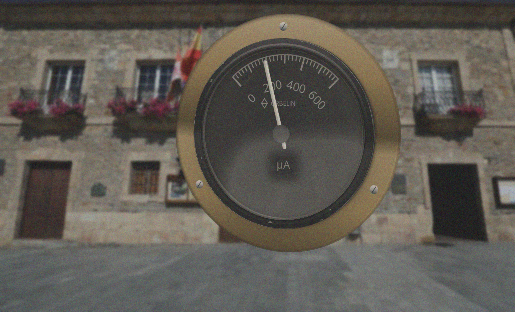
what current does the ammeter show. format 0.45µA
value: 200µA
